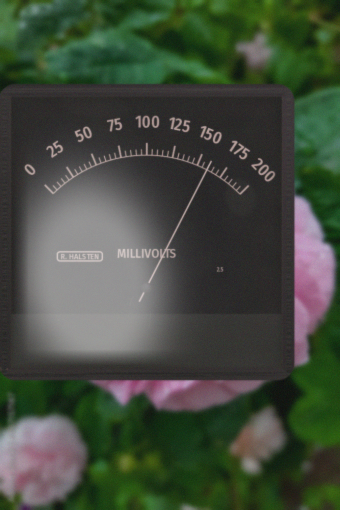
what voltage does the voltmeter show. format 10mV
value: 160mV
